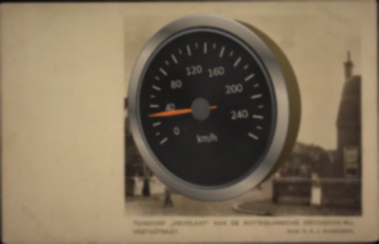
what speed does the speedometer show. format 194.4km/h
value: 30km/h
